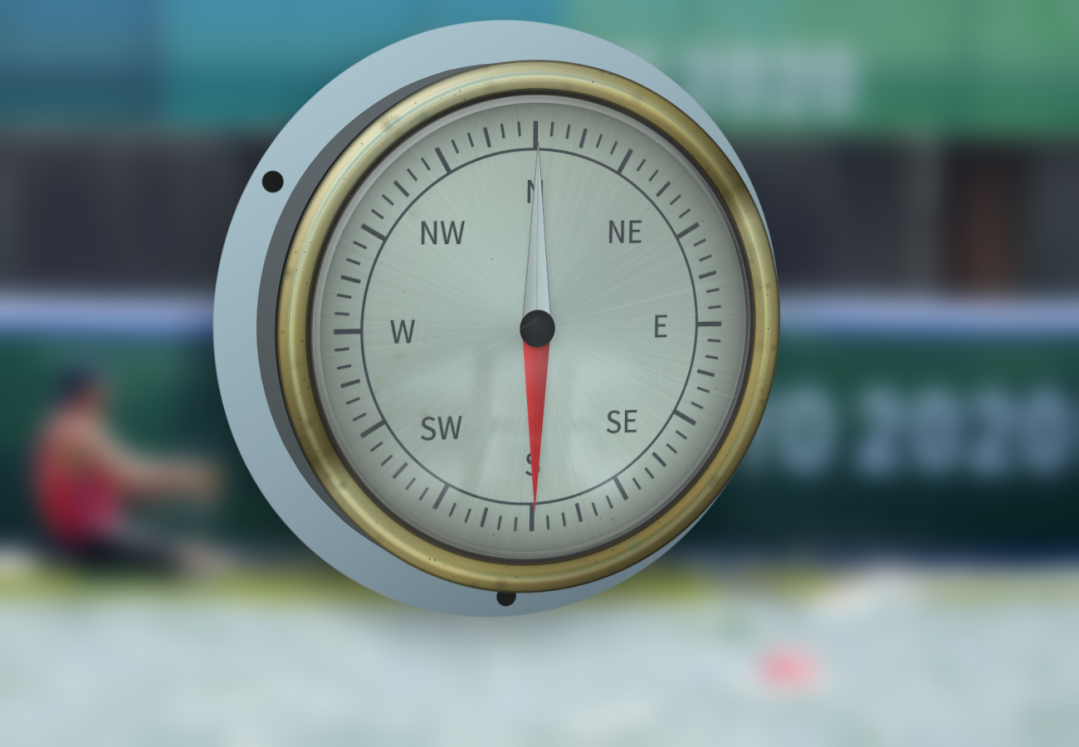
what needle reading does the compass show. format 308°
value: 180°
